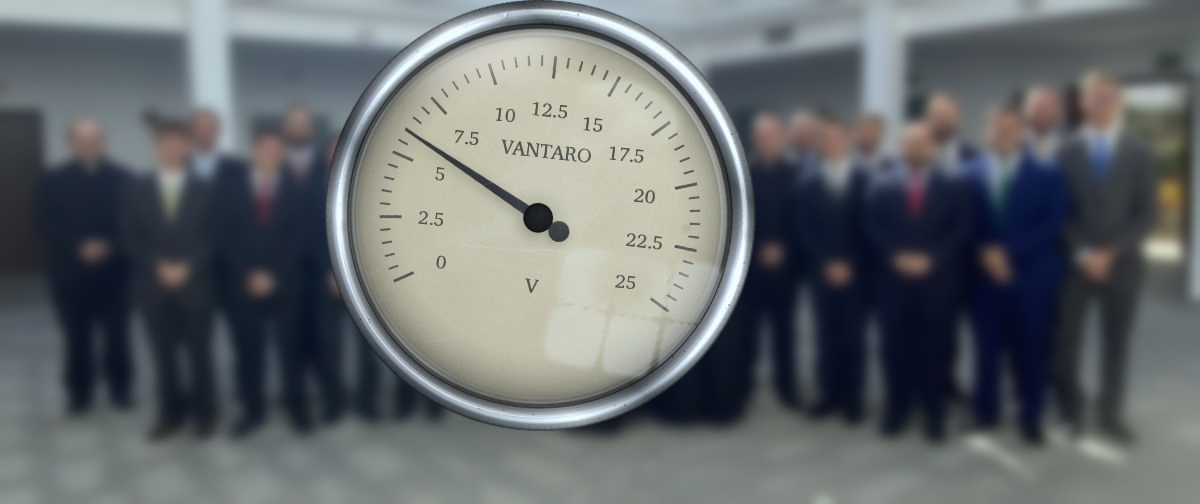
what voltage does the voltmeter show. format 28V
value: 6V
